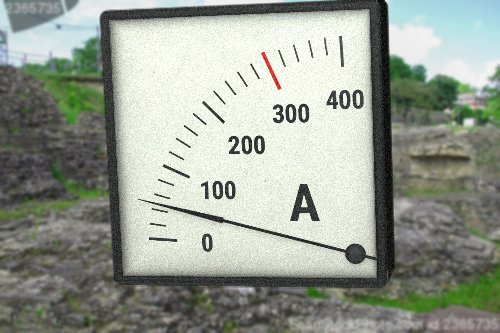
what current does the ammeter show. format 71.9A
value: 50A
